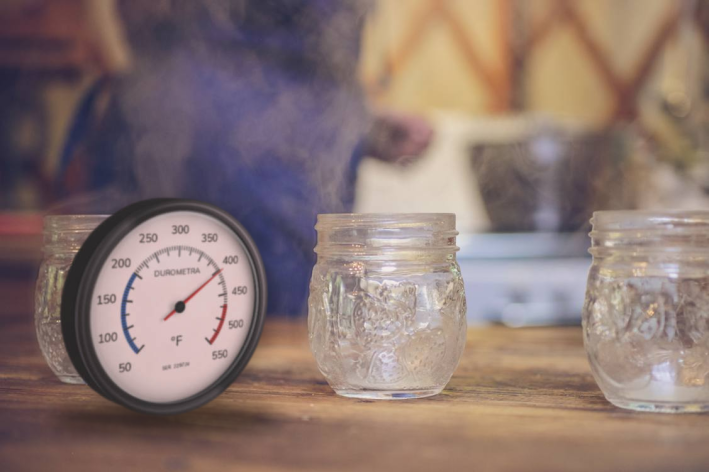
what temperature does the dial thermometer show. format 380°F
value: 400°F
